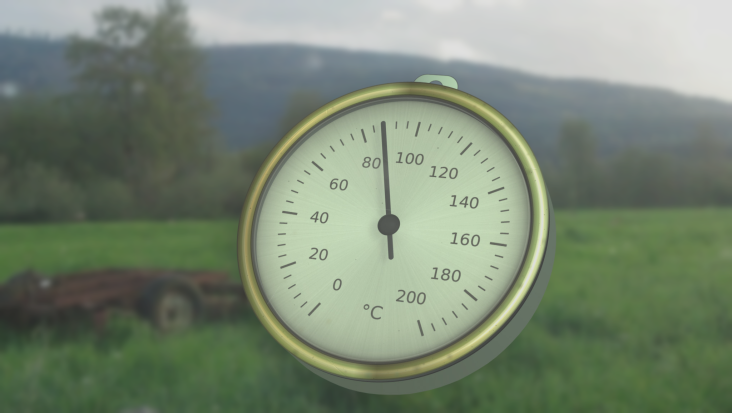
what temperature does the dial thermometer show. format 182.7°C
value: 88°C
